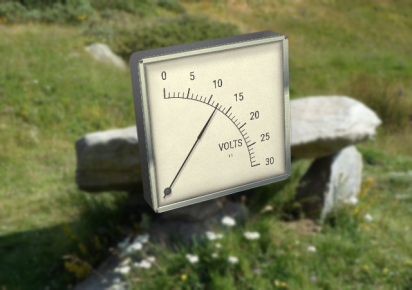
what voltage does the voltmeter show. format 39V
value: 12V
